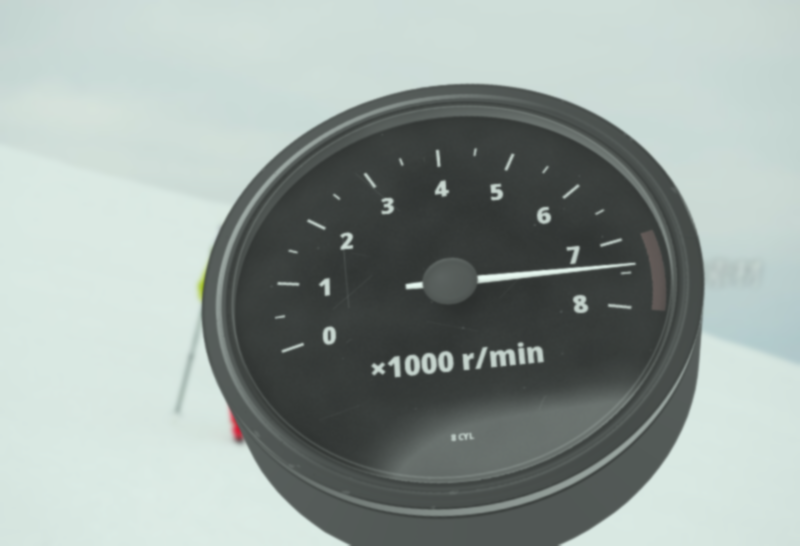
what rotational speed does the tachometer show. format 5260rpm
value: 7500rpm
